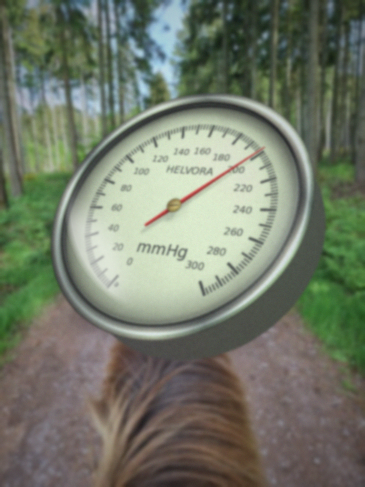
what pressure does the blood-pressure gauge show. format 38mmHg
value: 200mmHg
